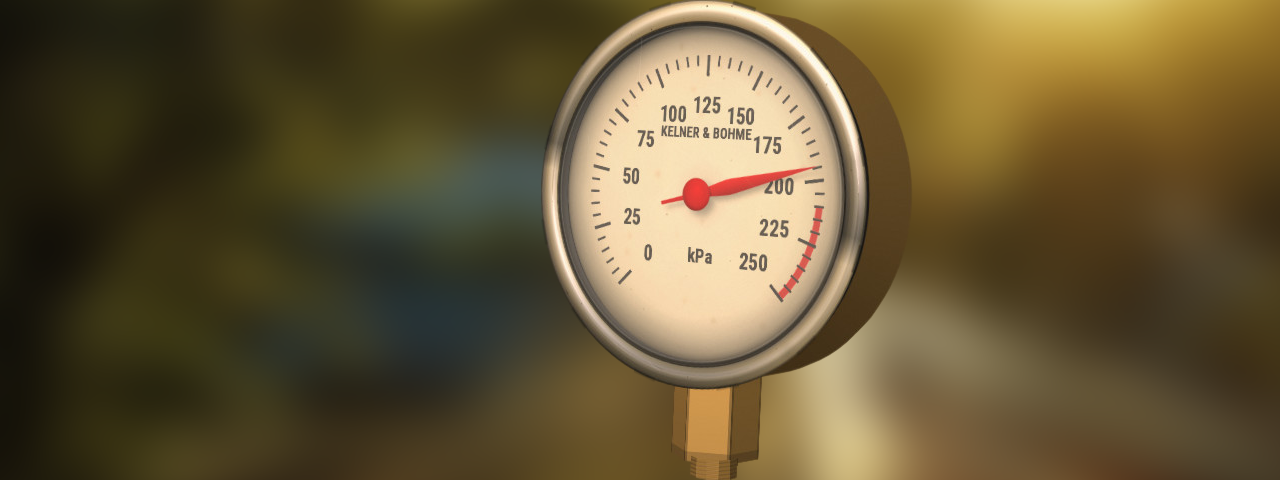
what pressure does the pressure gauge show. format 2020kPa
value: 195kPa
